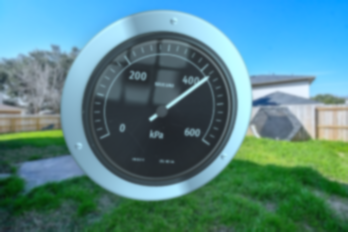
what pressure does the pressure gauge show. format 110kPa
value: 420kPa
